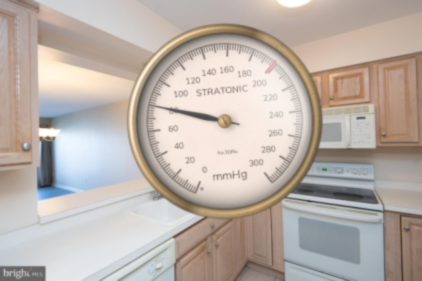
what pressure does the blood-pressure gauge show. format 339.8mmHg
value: 80mmHg
